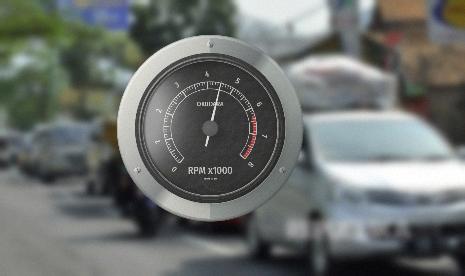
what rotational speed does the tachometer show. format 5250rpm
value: 4500rpm
